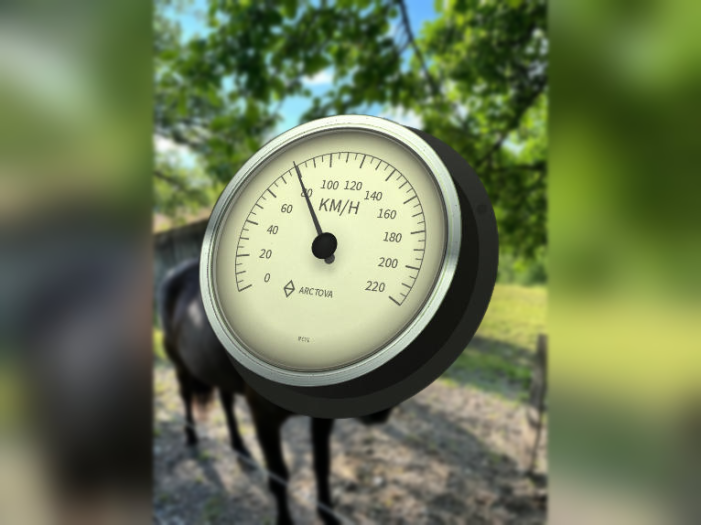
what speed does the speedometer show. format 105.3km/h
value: 80km/h
